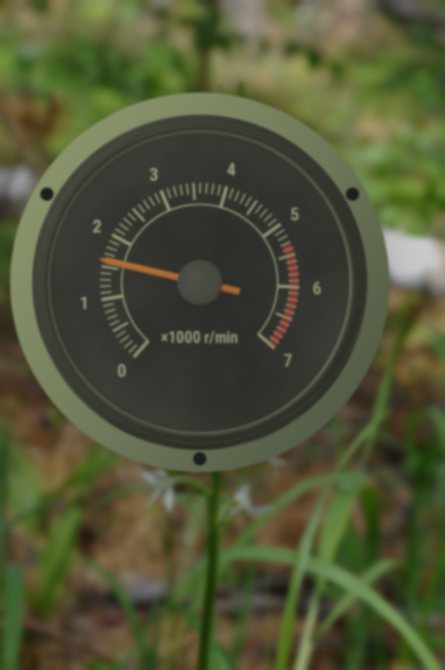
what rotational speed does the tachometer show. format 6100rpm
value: 1600rpm
